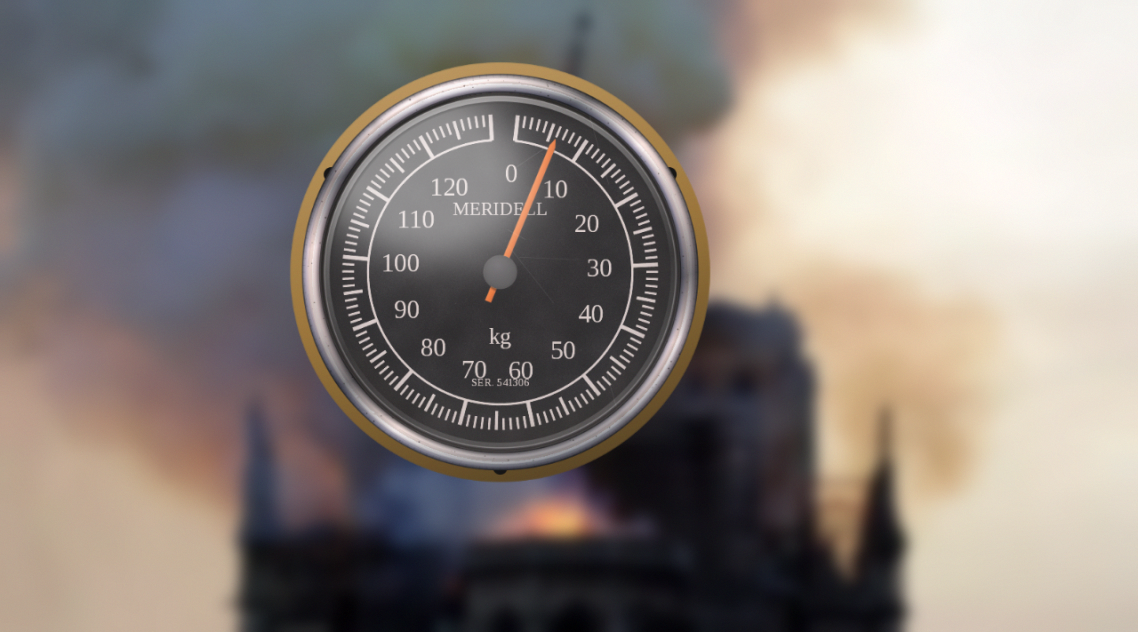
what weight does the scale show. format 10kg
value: 6kg
